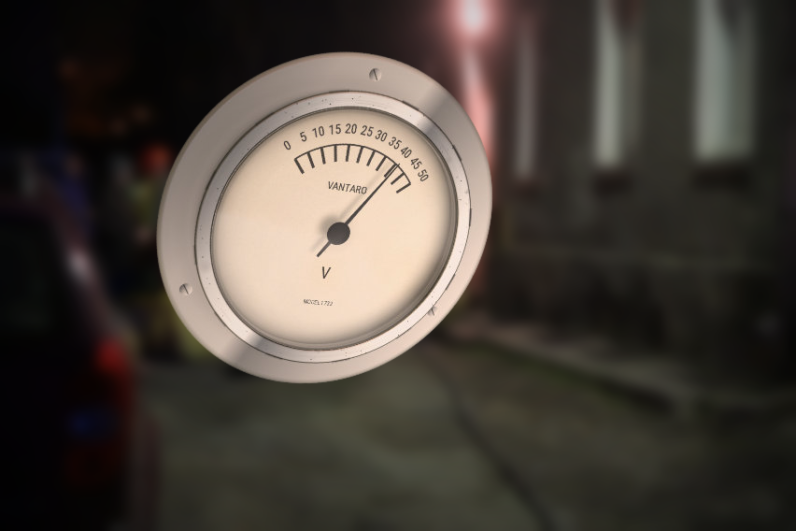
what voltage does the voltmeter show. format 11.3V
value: 40V
